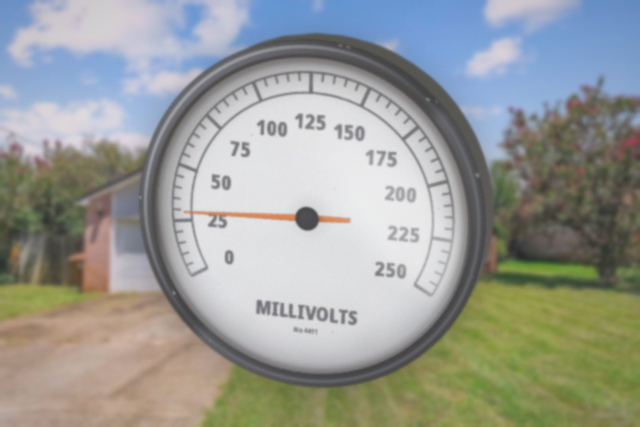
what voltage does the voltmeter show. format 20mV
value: 30mV
